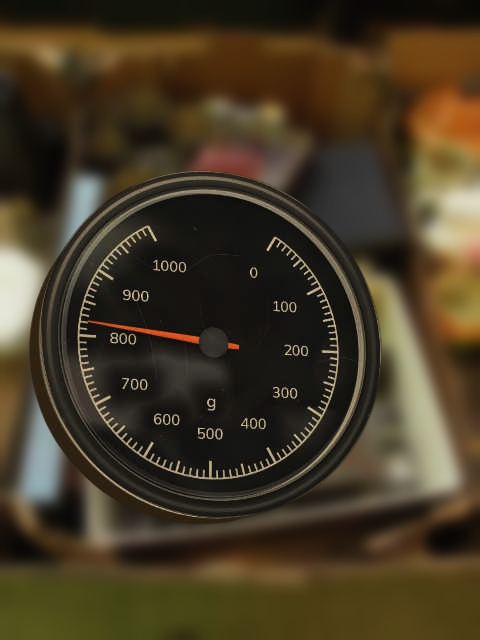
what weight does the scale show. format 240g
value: 820g
